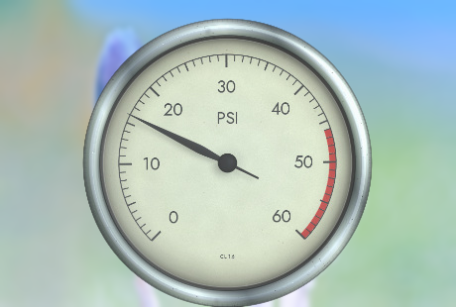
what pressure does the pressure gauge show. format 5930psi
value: 16psi
